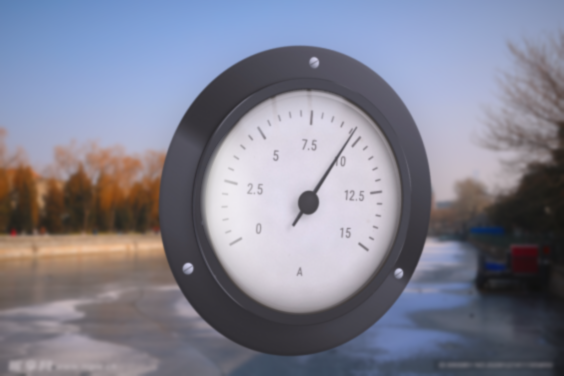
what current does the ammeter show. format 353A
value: 9.5A
